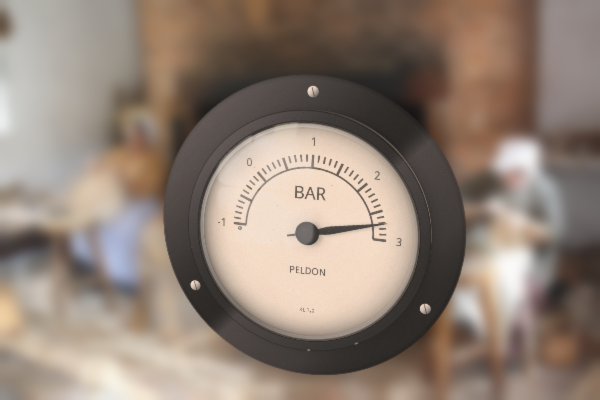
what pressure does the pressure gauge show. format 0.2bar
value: 2.7bar
